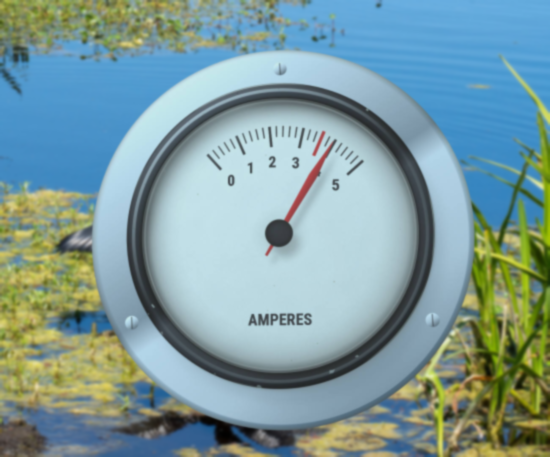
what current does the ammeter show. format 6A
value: 4A
